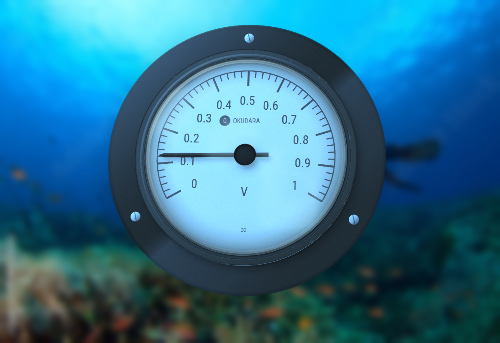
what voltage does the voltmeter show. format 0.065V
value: 0.12V
